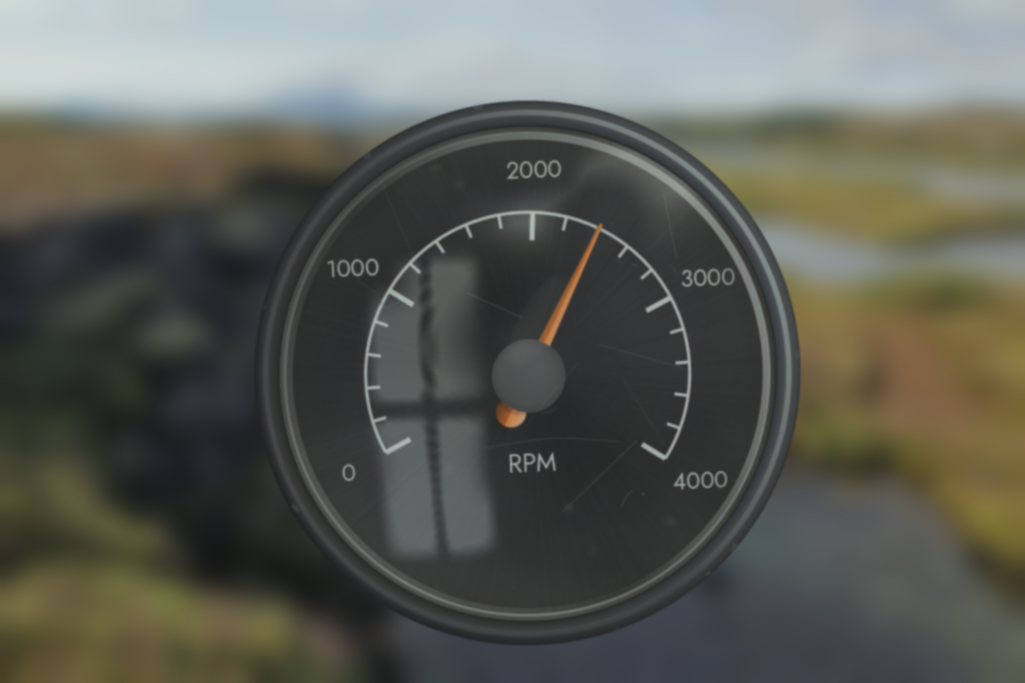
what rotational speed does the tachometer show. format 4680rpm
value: 2400rpm
